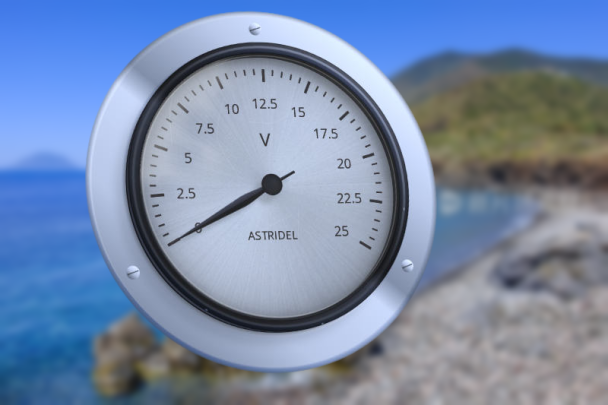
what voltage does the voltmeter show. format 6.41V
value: 0V
